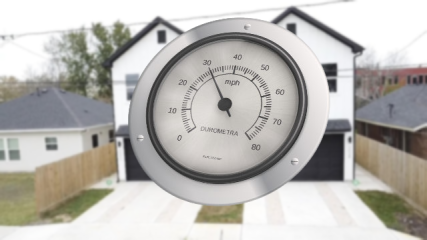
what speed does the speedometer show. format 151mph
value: 30mph
